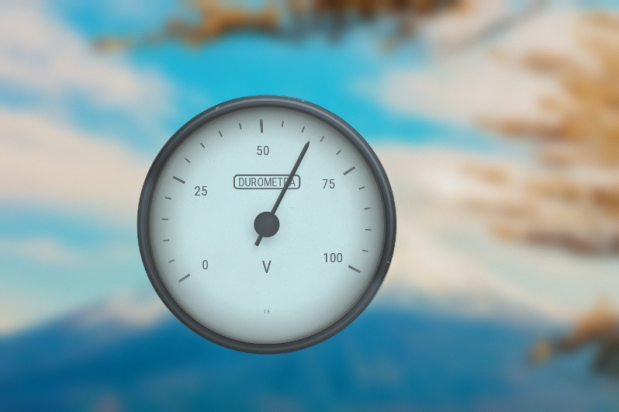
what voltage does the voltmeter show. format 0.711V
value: 62.5V
